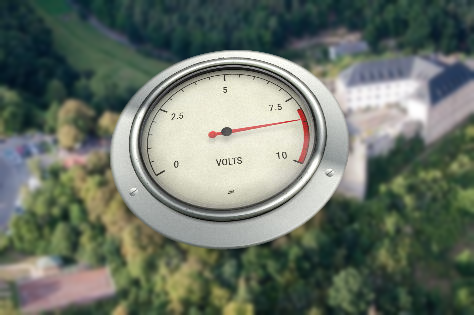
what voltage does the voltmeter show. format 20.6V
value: 8.5V
